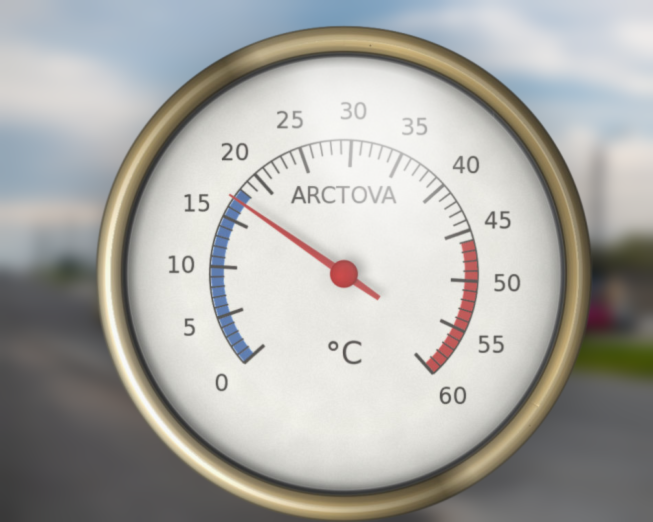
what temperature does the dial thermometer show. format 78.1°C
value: 17°C
